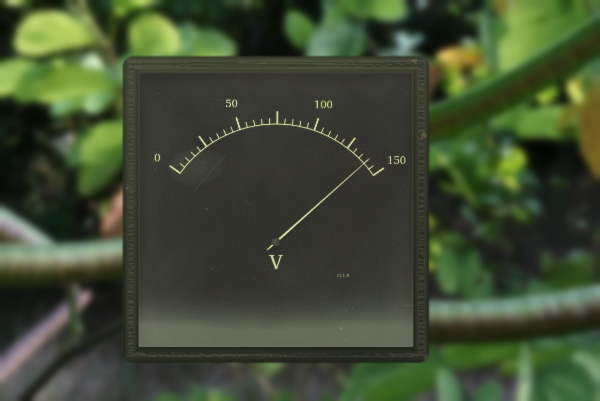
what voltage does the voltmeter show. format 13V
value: 140V
